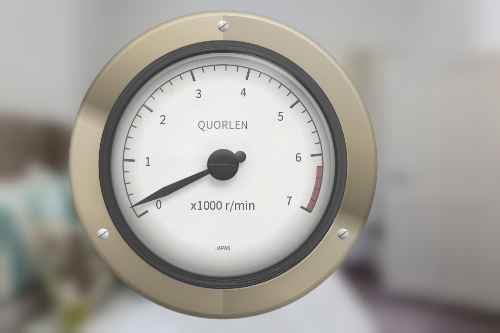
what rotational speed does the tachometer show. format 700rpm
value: 200rpm
